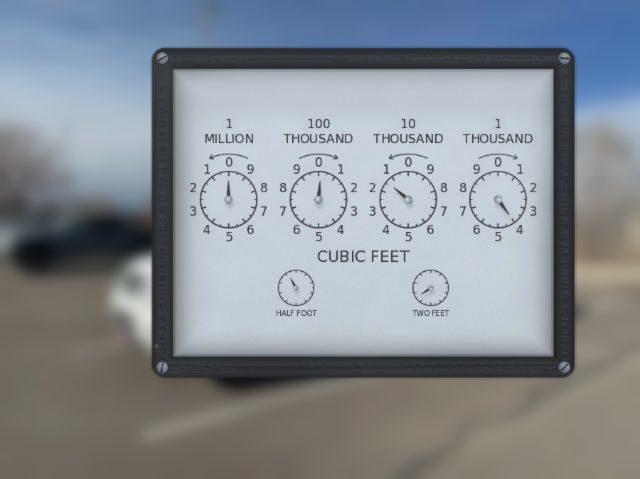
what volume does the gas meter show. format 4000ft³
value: 1400ft³
